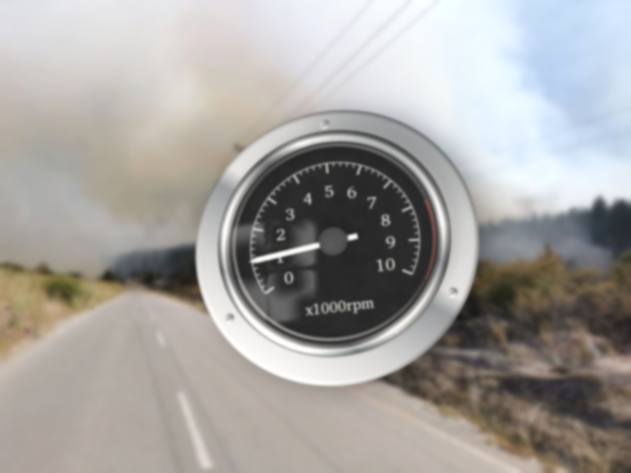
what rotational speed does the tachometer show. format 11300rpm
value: 1000rpm
